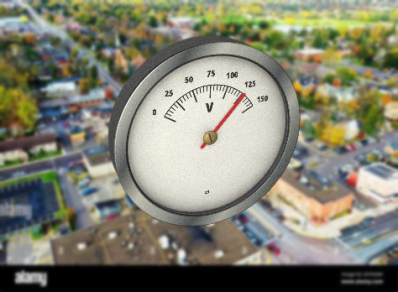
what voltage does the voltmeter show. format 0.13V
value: 125V
